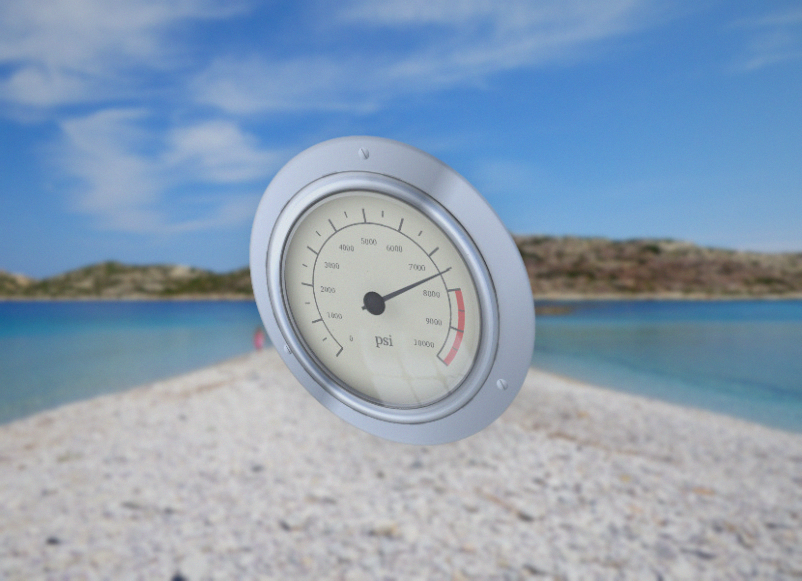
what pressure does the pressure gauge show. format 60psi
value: 7500psi
